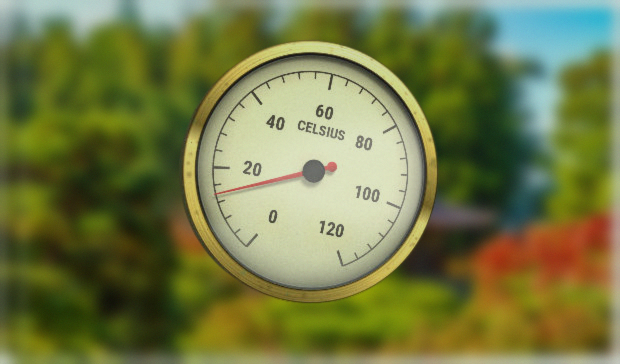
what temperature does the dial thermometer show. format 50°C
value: 14°C
